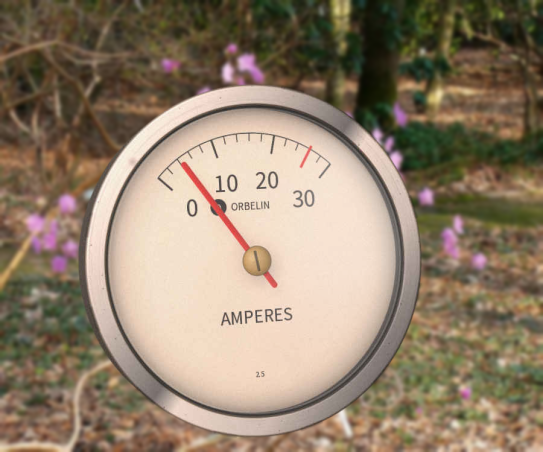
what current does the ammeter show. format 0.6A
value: 4A
